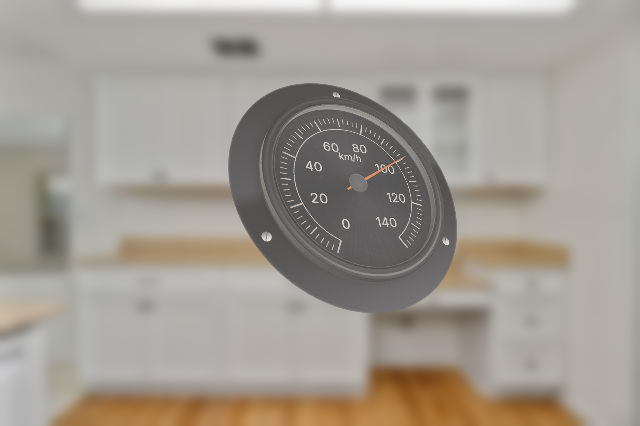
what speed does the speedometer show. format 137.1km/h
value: 100km/h
